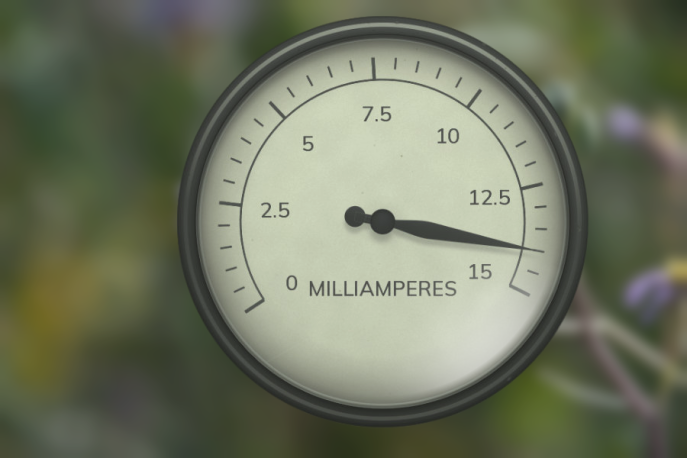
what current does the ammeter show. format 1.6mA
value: 14mA
